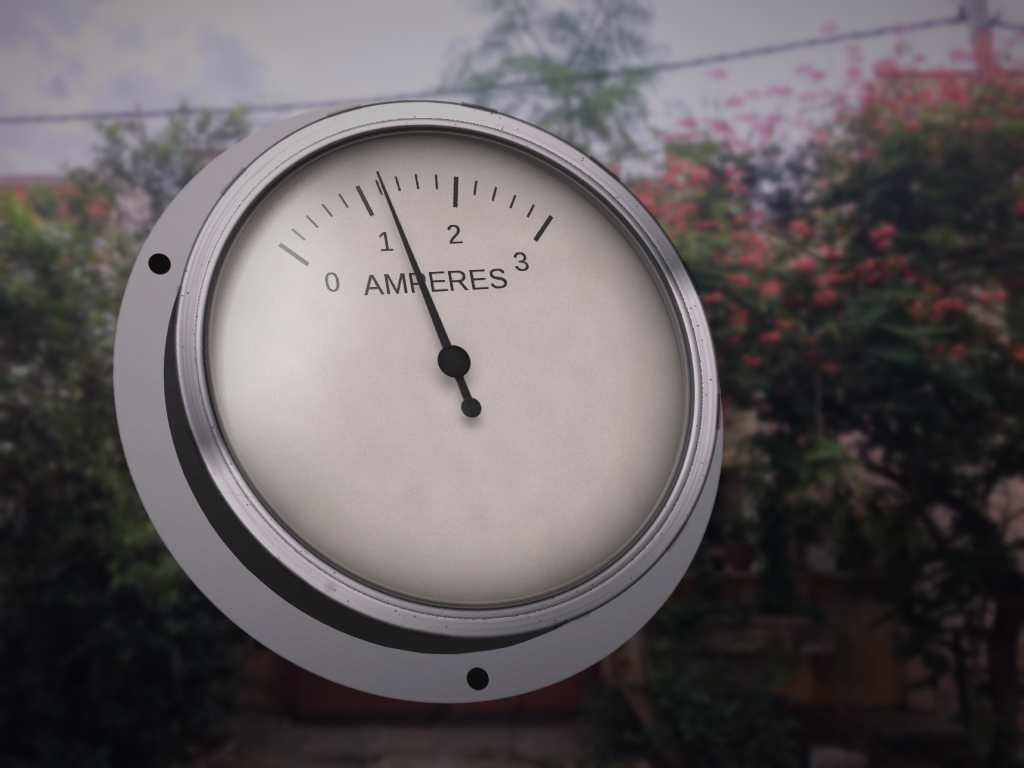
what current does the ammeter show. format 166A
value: 1.2A
